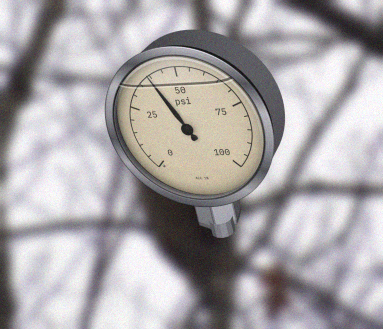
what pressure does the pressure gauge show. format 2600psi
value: 40psi
